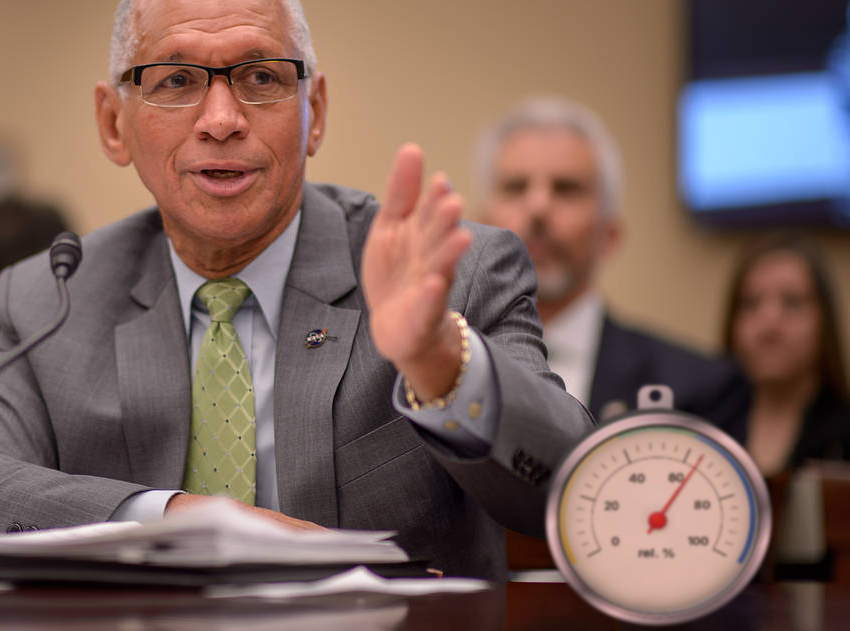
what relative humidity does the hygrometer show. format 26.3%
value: 64%
